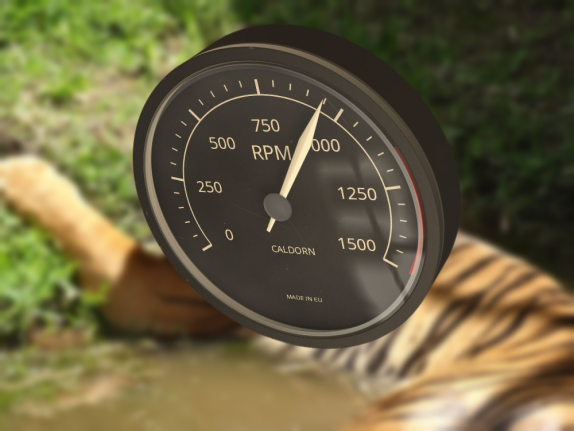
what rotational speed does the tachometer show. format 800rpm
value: 950rpm
